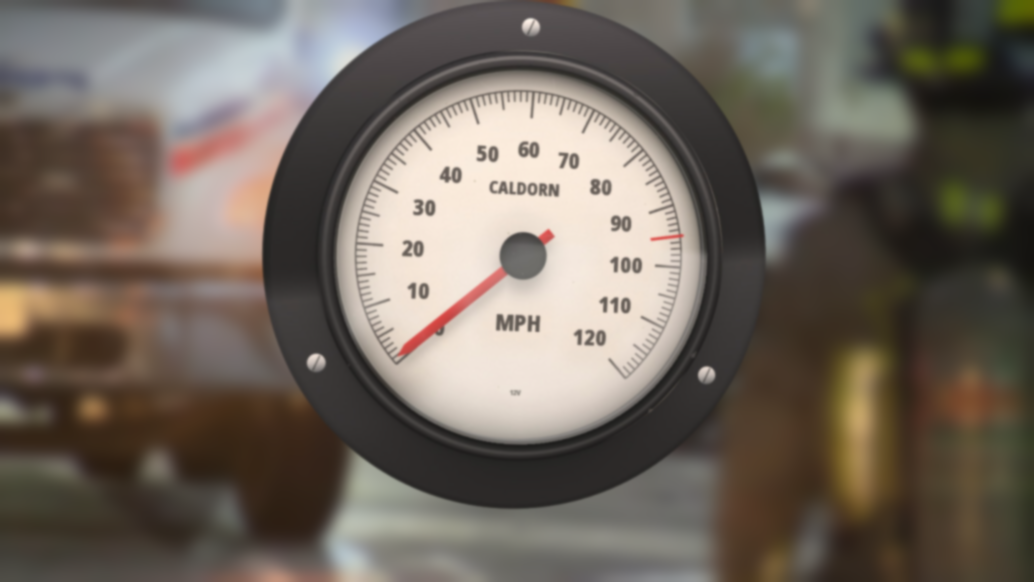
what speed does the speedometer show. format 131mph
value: 1mph
